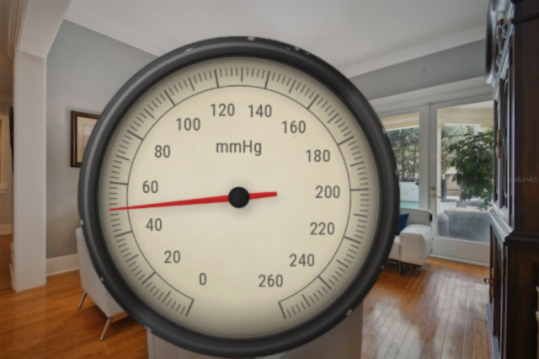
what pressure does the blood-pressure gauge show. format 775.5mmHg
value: 50mmHg
